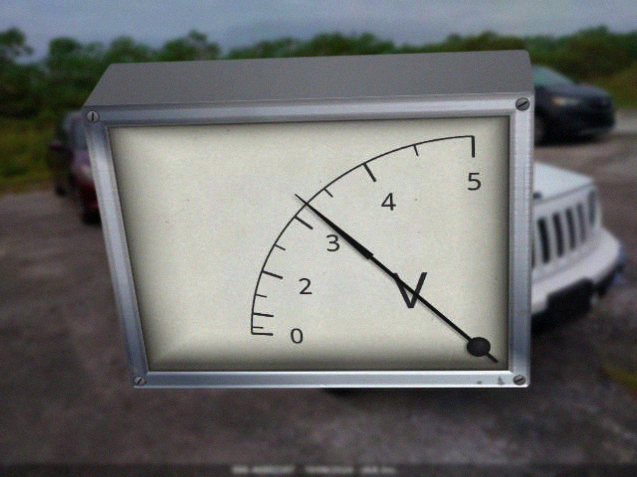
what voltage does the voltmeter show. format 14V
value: 3.25V
